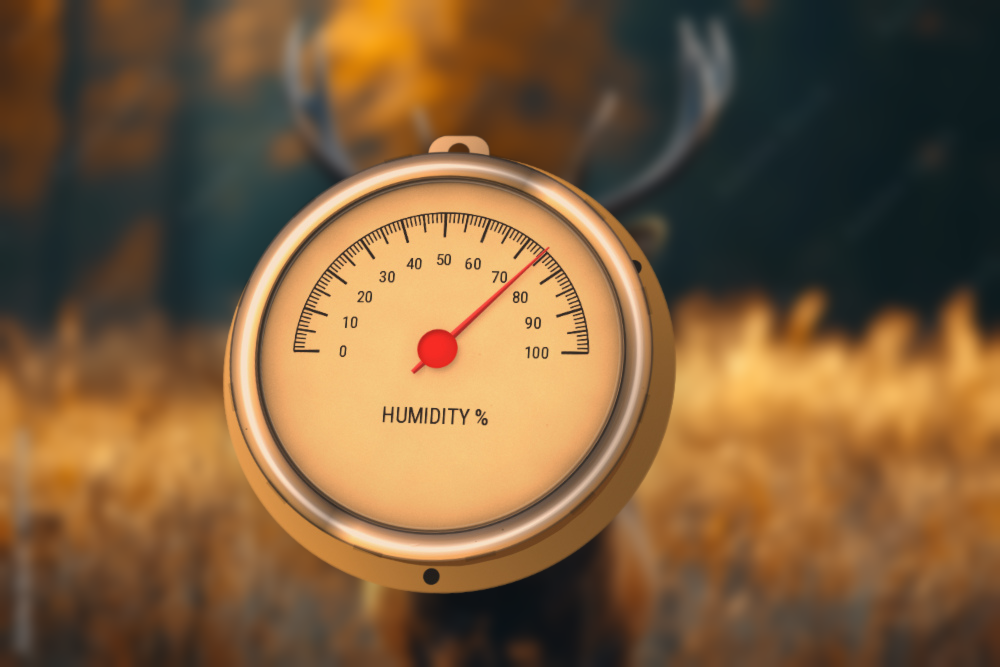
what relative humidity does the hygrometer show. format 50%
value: 75%
